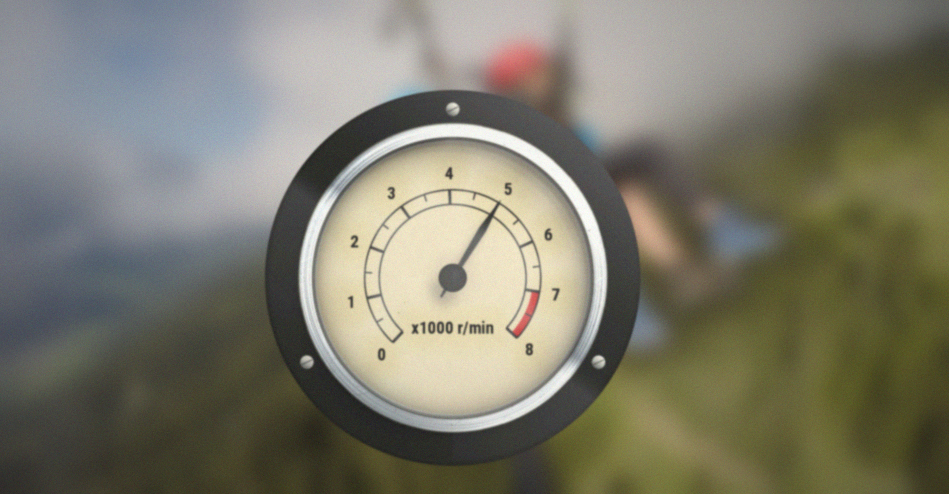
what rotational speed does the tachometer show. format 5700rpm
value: 5000rpm
